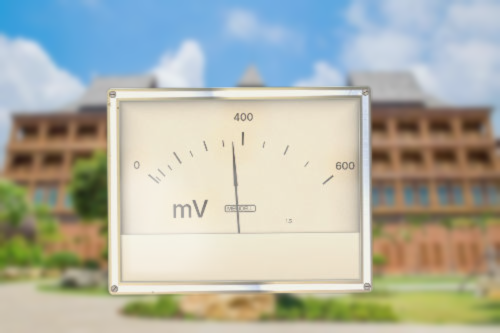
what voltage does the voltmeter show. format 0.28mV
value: 375mV
